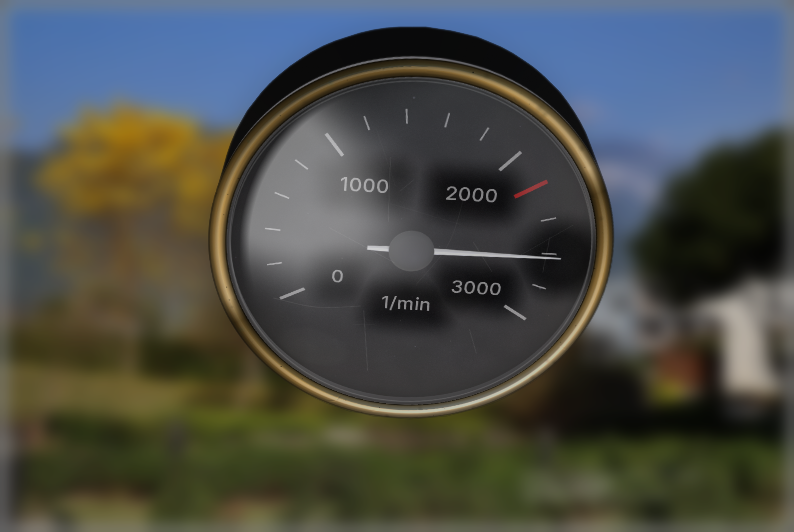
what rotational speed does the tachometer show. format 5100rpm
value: 2600rpm
